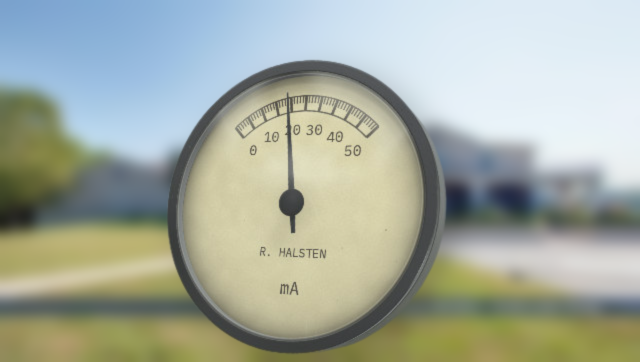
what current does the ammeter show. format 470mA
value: 20mA
